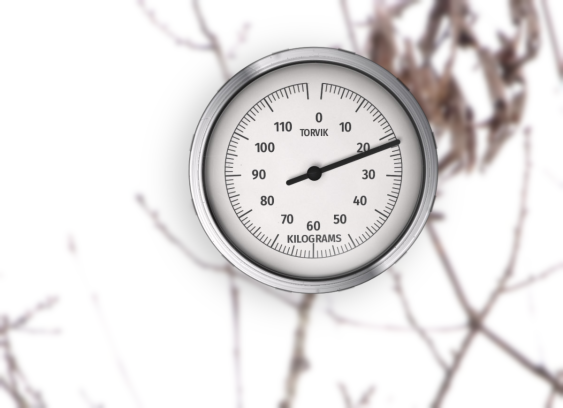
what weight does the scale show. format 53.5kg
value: 22kg
